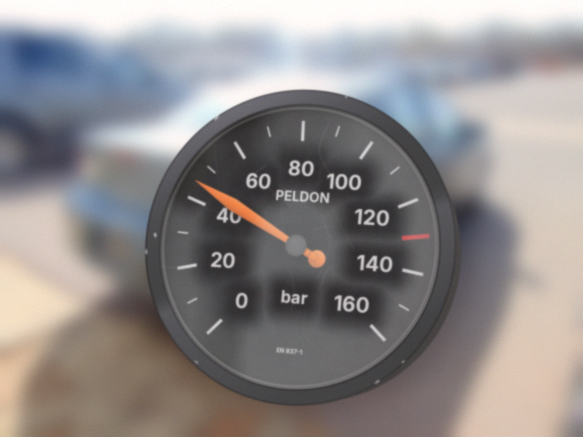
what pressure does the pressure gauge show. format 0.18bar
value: 45bar
